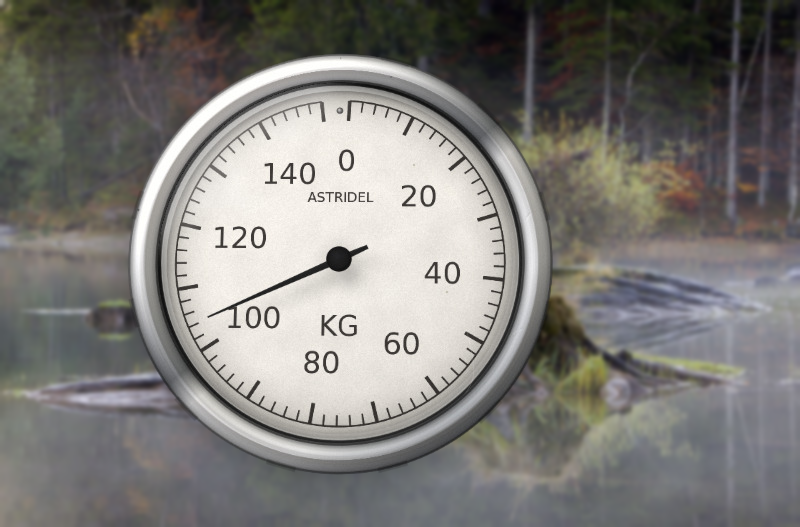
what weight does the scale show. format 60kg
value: 104kg
